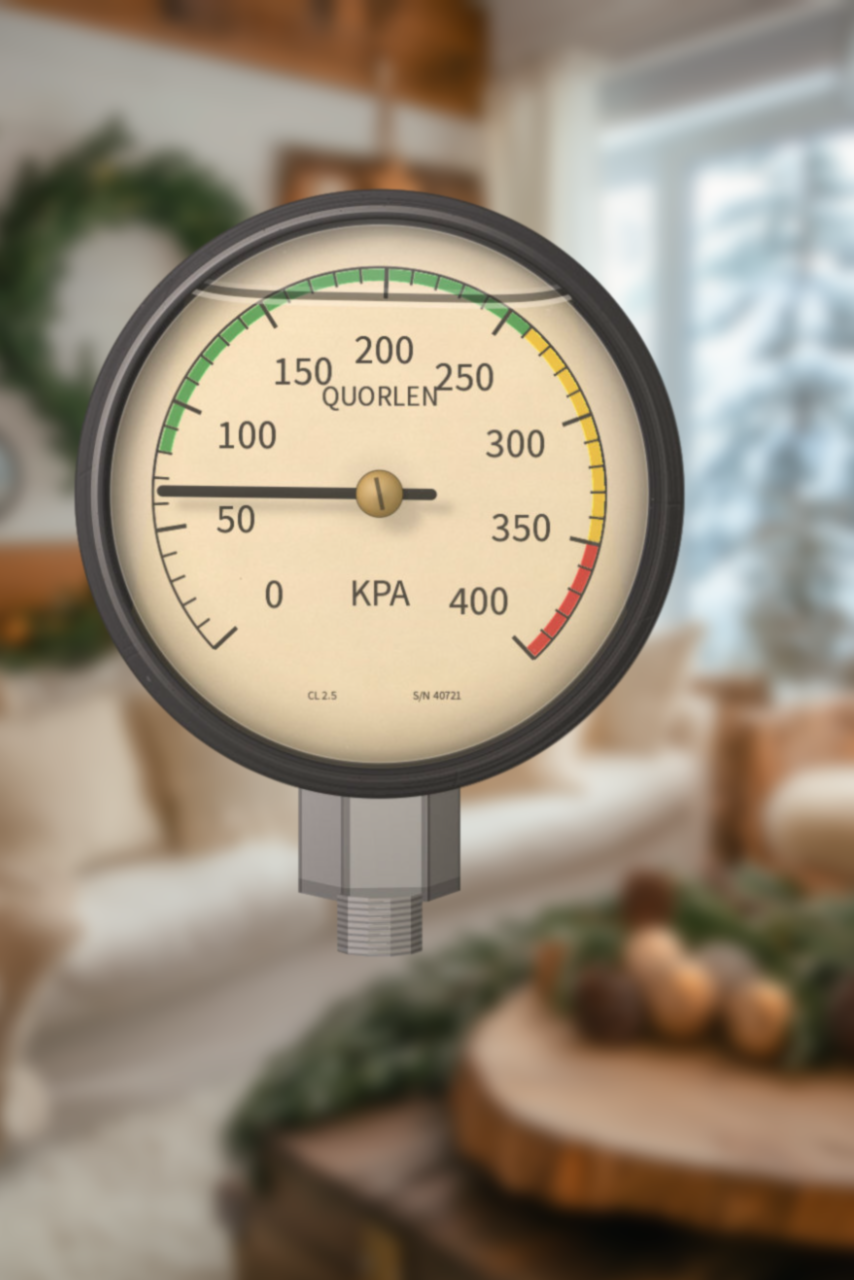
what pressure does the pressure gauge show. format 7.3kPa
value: 65kPa
